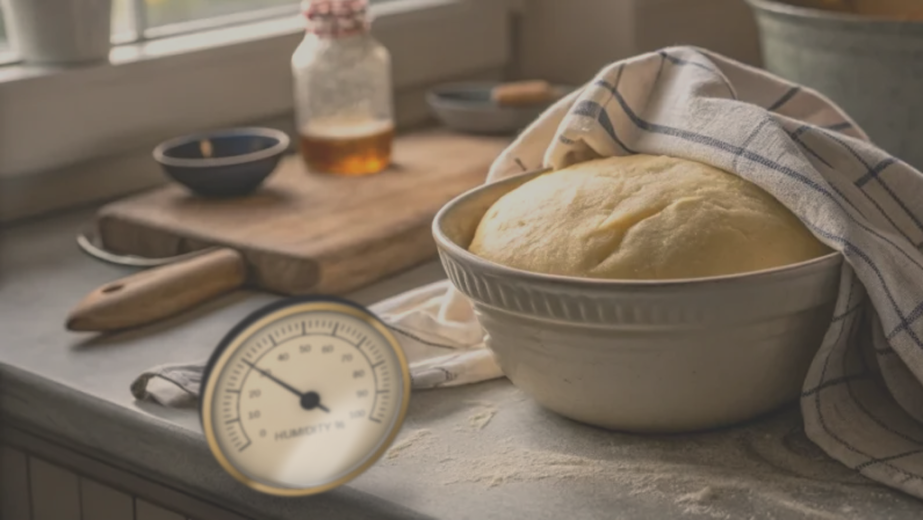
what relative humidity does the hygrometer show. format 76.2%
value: 30%
